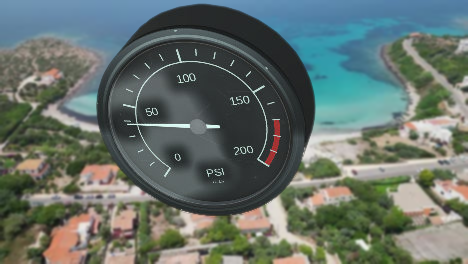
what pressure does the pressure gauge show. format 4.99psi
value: 40psi
